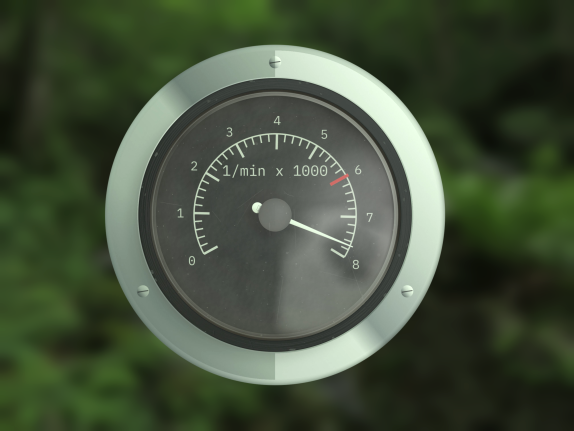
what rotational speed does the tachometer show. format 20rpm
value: 7700rpm
